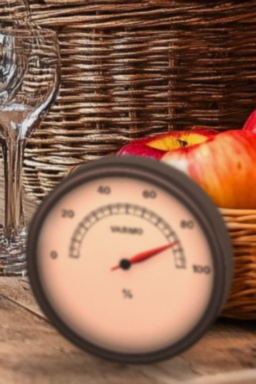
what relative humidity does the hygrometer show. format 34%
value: 85%
